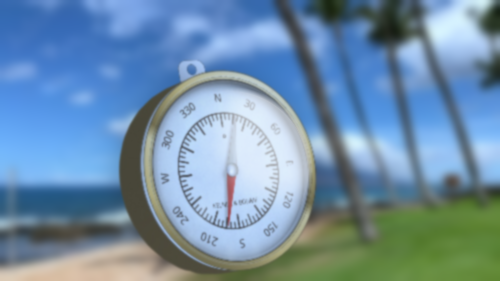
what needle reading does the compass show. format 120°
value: 195°
